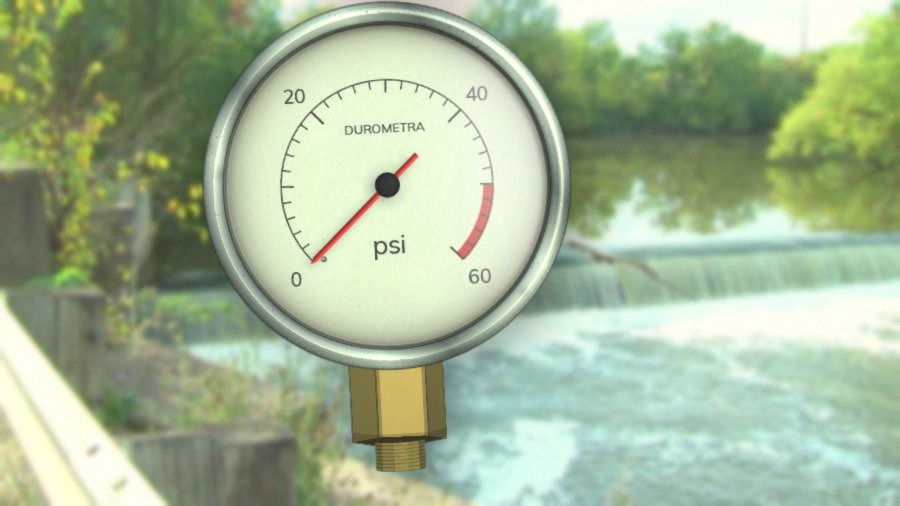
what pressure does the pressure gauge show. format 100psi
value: 0psi
